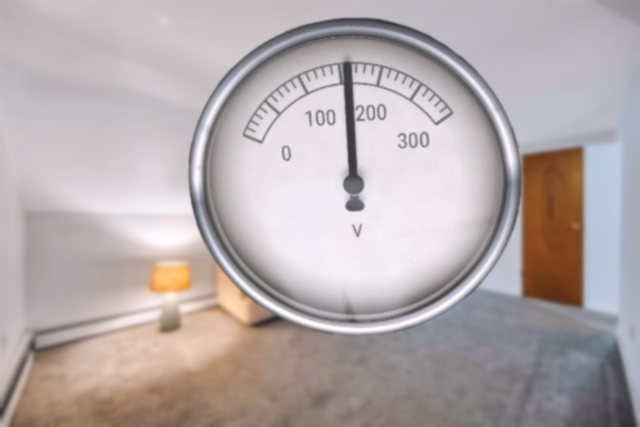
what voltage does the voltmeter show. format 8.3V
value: 160V
